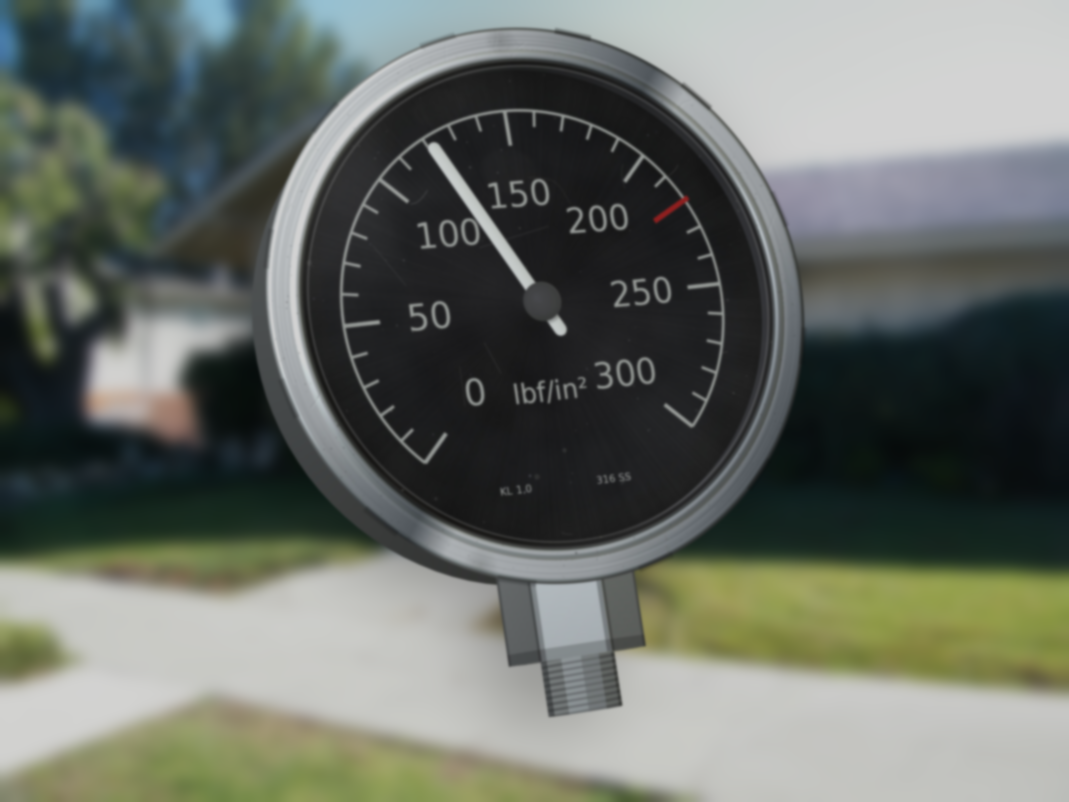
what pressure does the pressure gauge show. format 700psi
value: 120psi
